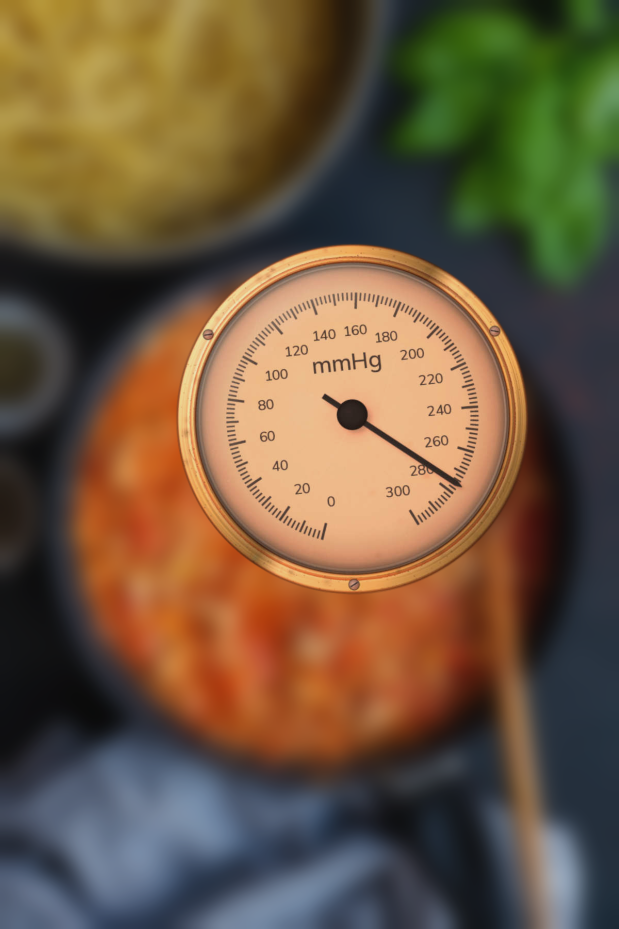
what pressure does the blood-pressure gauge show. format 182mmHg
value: 276mmHg
